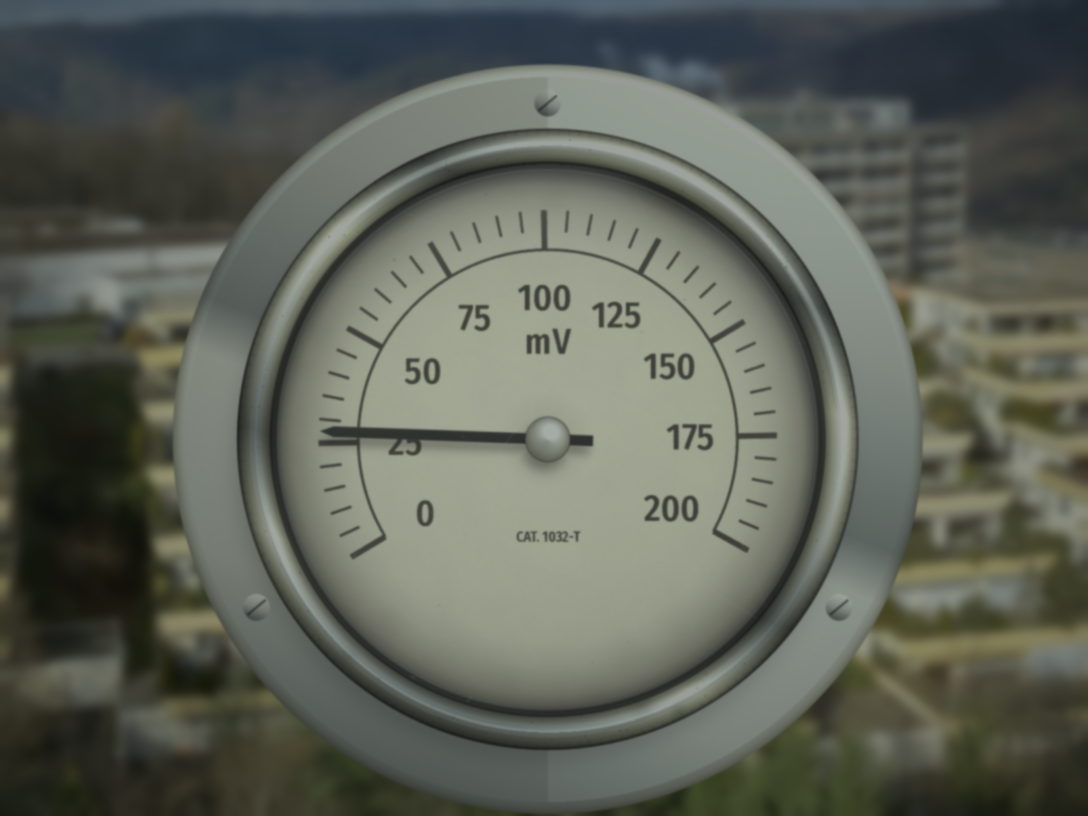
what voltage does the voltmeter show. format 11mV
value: 27.5mV
